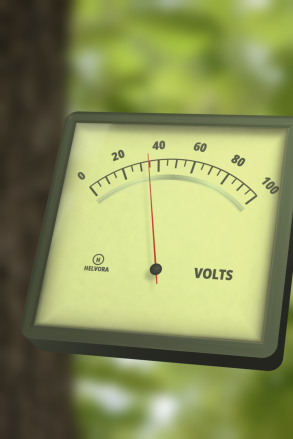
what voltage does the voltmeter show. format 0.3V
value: 35V
